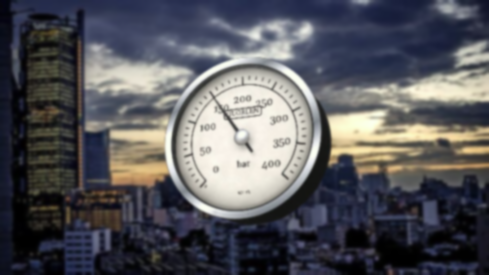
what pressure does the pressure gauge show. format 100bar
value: 150bar
